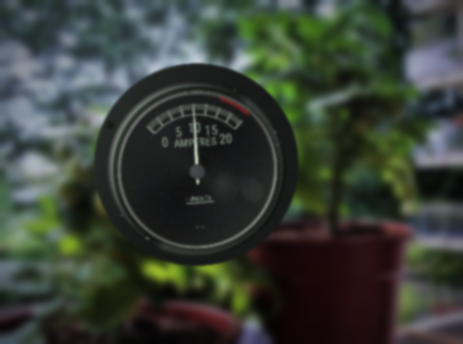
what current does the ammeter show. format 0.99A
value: 10A
